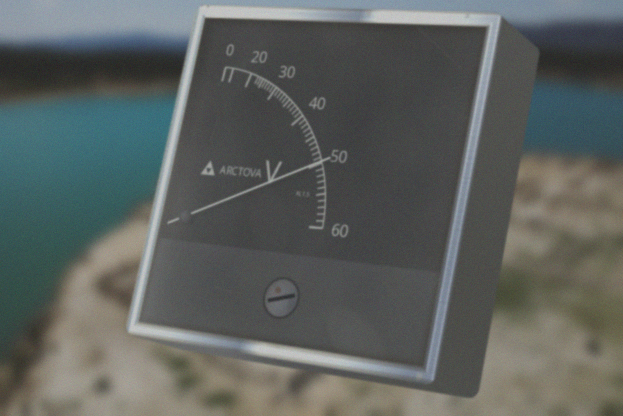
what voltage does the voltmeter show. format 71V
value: 50V
